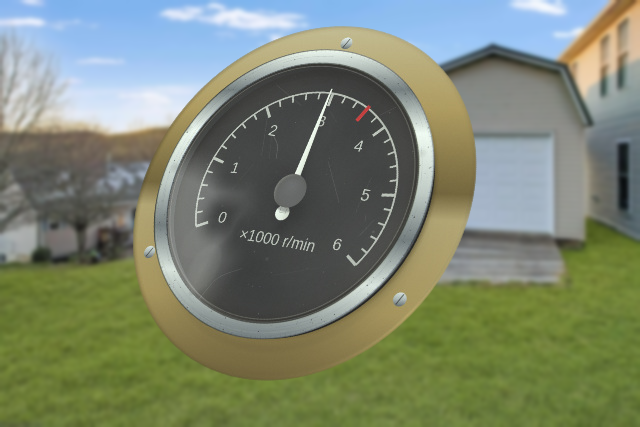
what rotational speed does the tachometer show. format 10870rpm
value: 3000rpm
